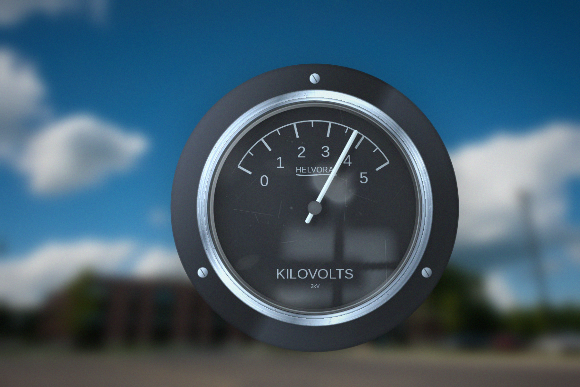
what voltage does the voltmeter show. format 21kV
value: 3.75kV
